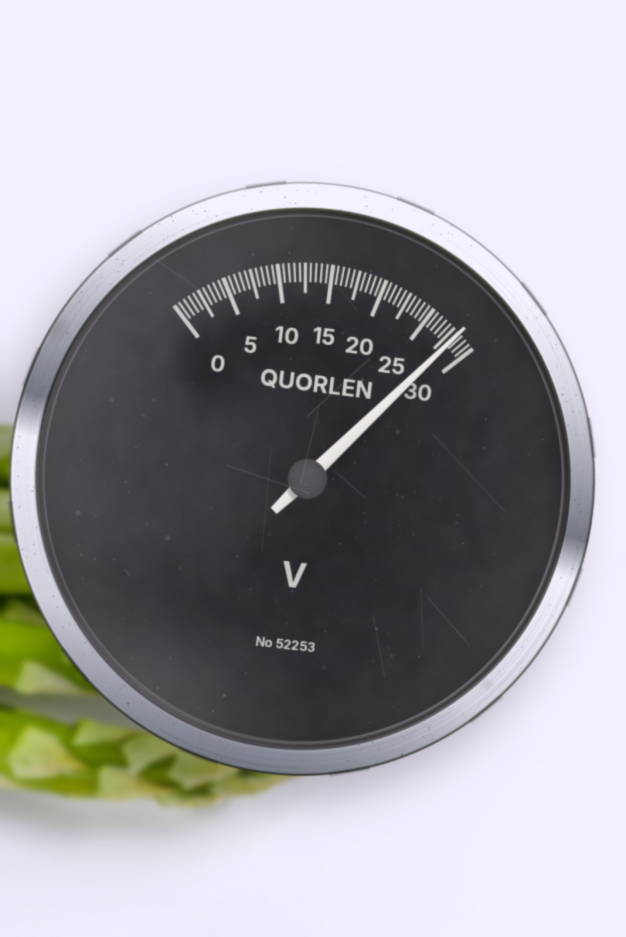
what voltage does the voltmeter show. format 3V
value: 28V
